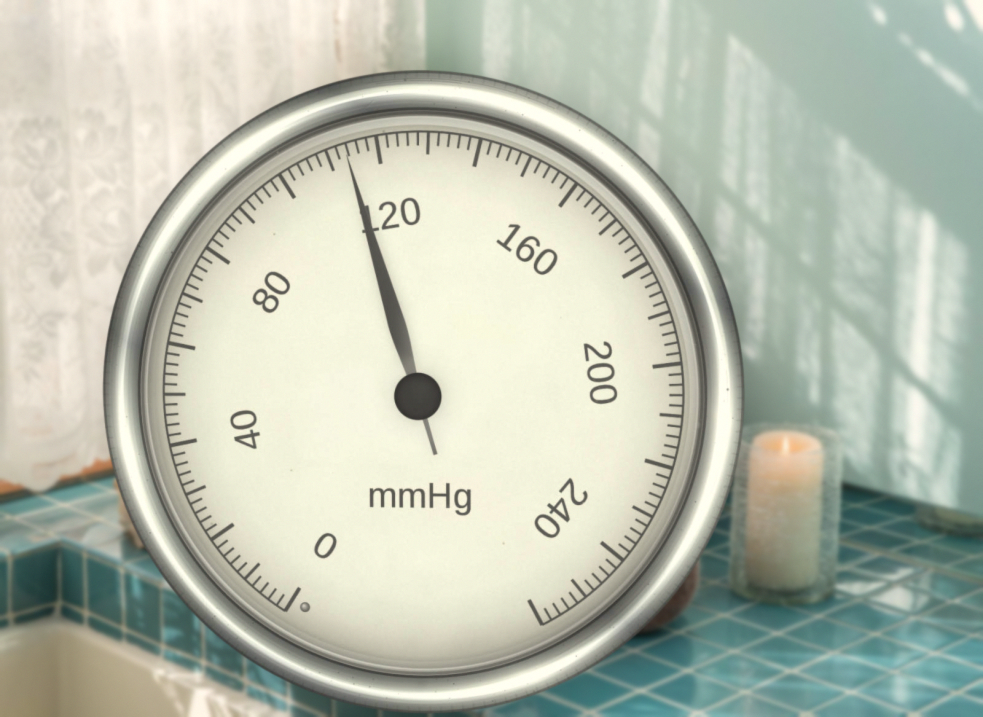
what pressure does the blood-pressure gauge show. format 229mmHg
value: 114mmHg
